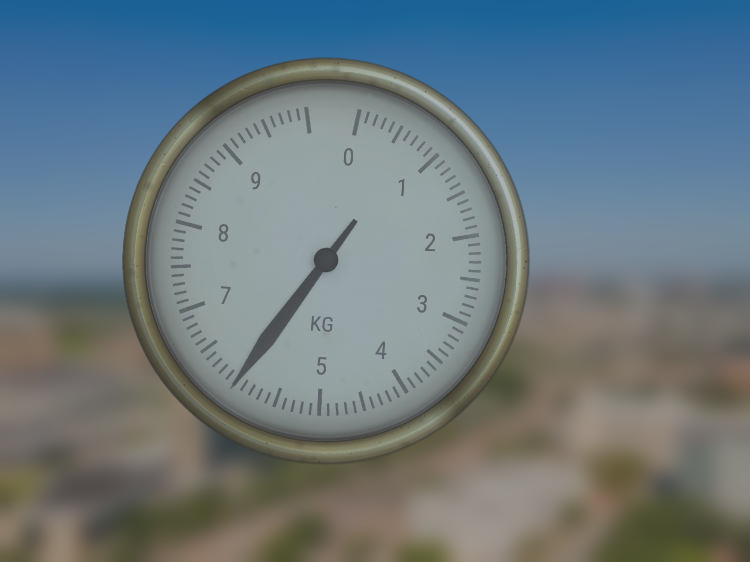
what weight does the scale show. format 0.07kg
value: 6kg
